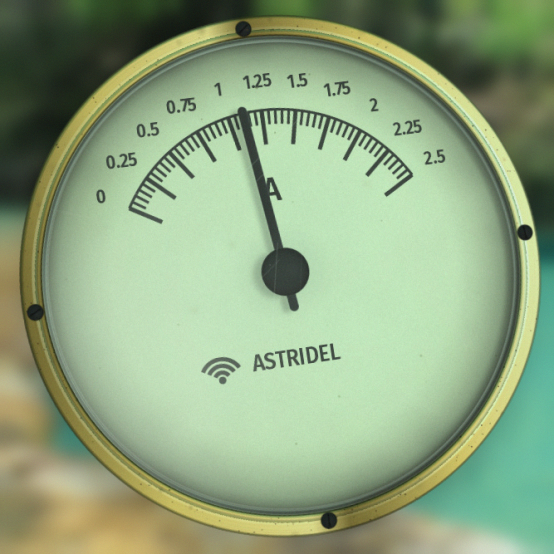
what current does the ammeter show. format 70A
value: 1.1A
